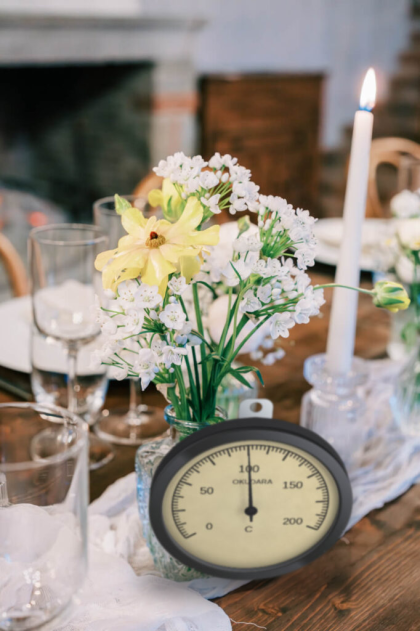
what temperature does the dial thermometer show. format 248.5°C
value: 100°C
